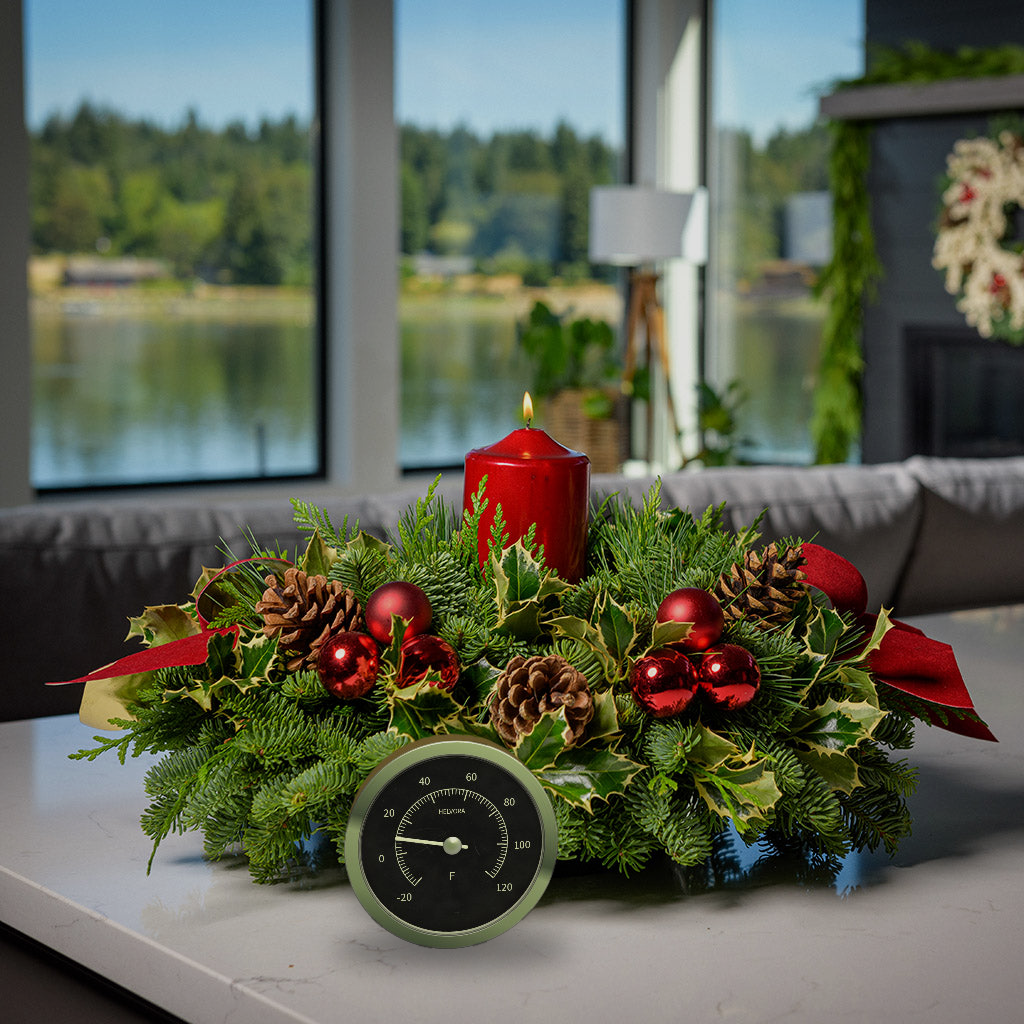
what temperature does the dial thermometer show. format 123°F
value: 10°F
